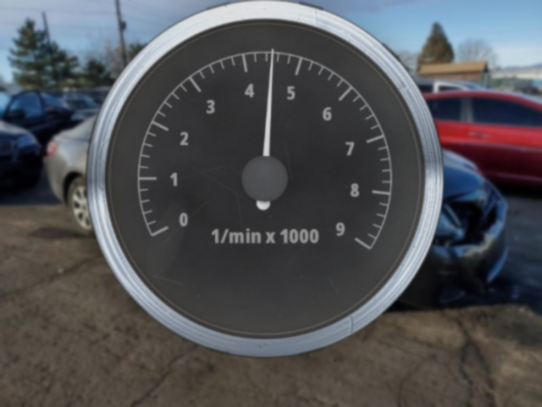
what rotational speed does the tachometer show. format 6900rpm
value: 4500rpm
